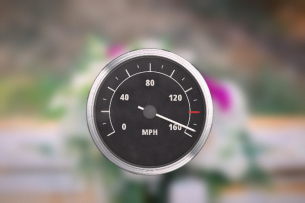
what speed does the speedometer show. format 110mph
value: 155mph
